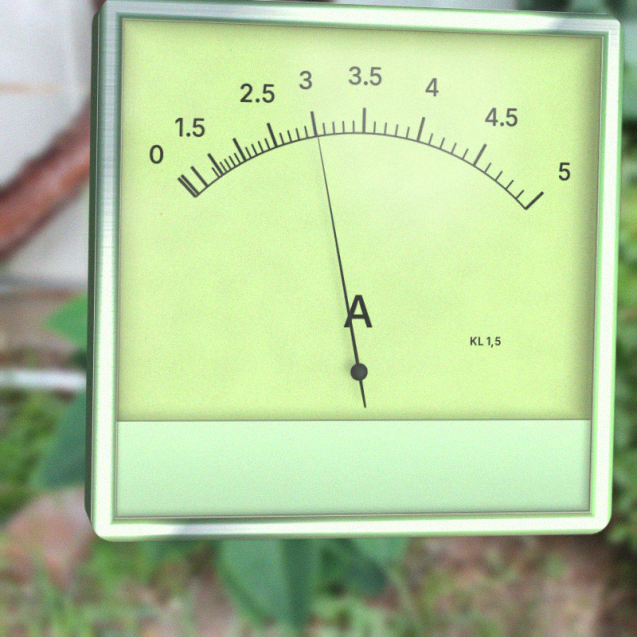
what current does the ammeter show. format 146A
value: 3A
